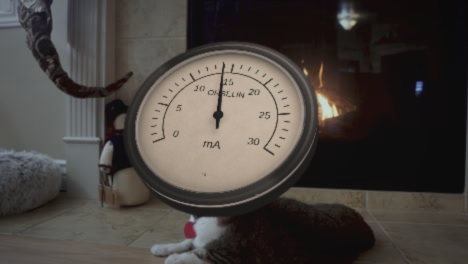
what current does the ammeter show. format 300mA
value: 14mA
